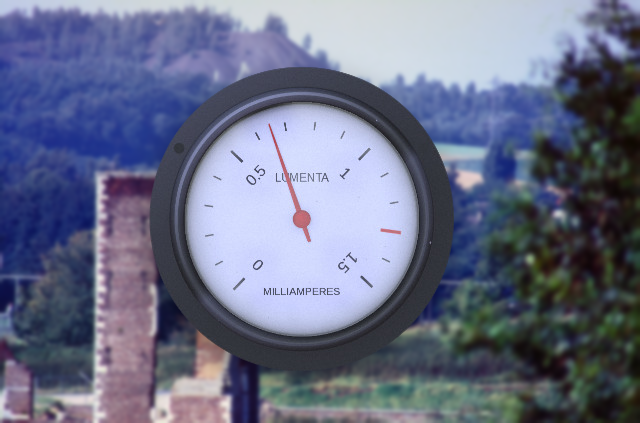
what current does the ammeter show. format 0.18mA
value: 0.65mA
